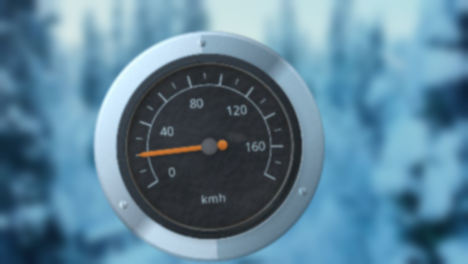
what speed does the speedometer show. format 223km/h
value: 20km/h
